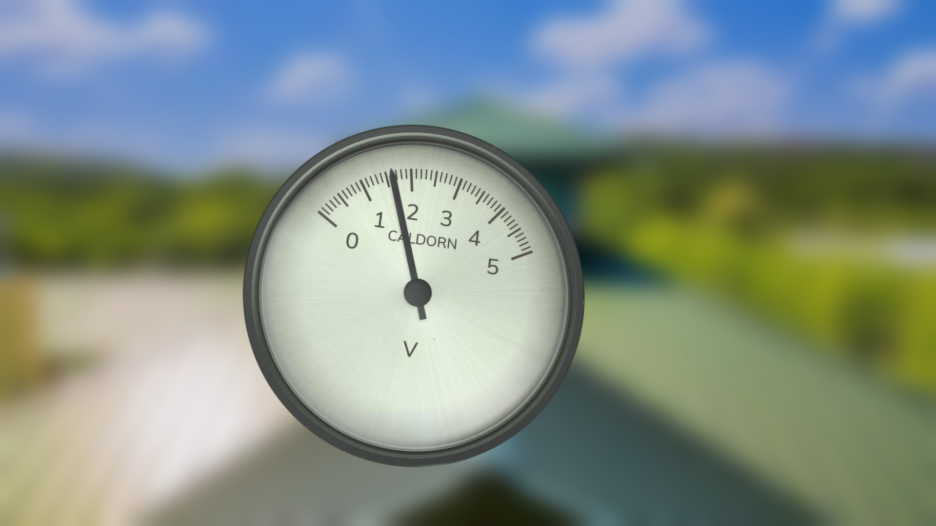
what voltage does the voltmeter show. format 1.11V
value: 1.6V
